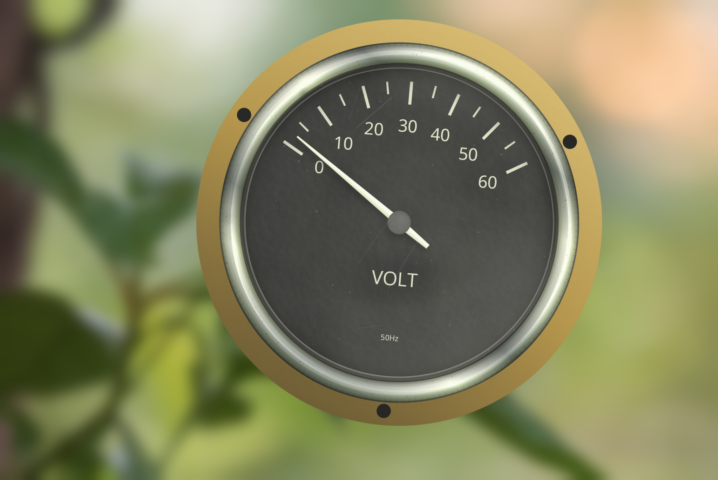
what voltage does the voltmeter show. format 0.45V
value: 2.5V
